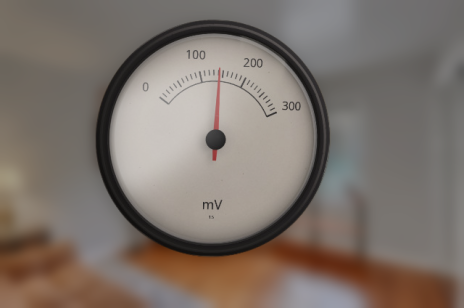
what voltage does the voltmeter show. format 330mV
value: 140mV
